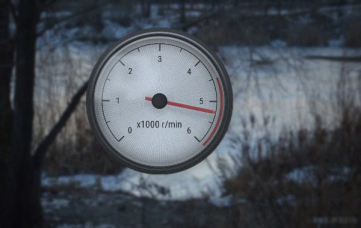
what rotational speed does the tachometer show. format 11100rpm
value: 5250rpm
